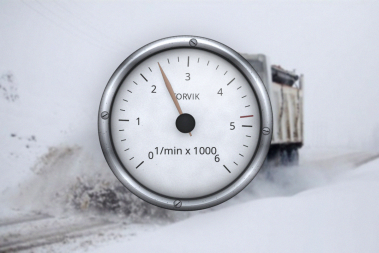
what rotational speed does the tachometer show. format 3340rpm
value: 2400rpm
